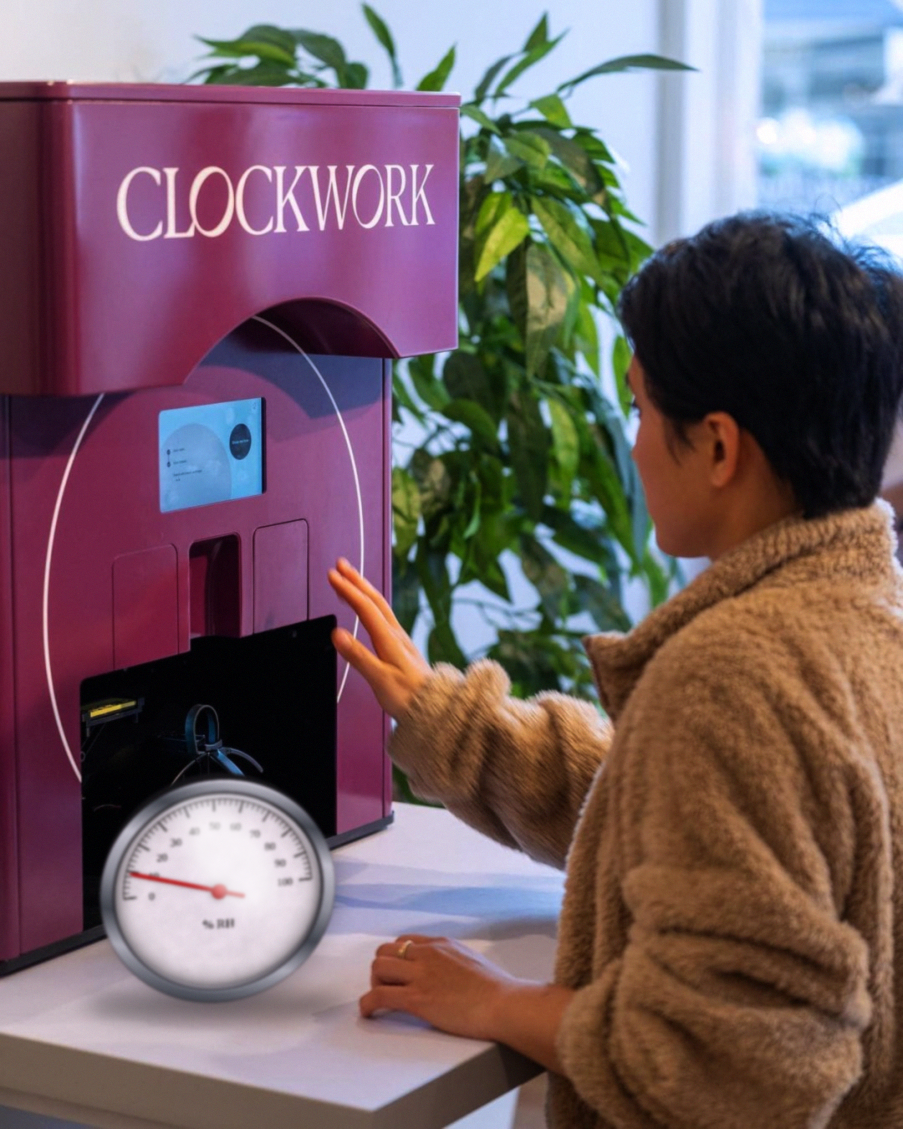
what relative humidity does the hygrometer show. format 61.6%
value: 10%
